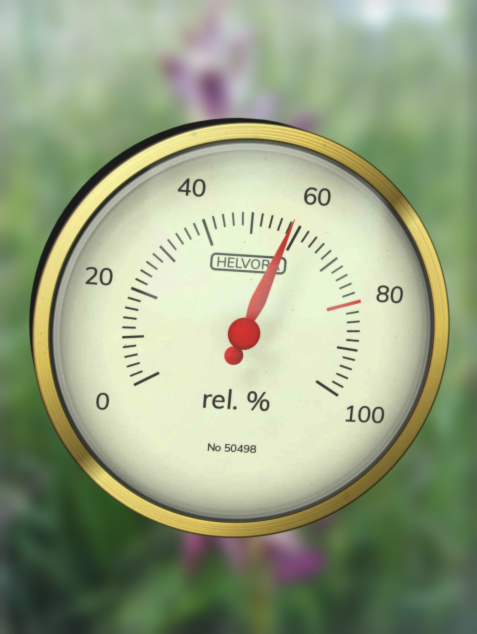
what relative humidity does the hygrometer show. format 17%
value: 58%
